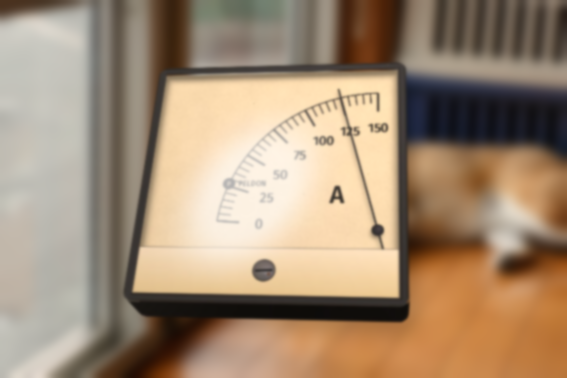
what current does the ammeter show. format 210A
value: 125A
